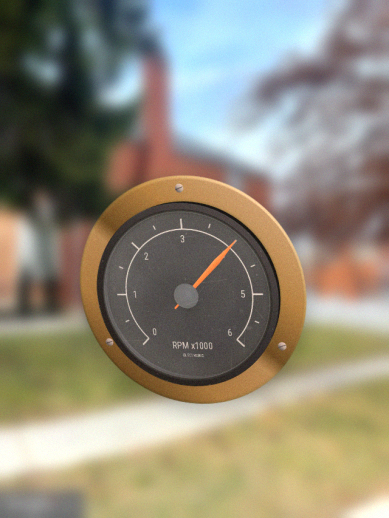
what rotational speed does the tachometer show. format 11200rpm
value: 4000rpm
